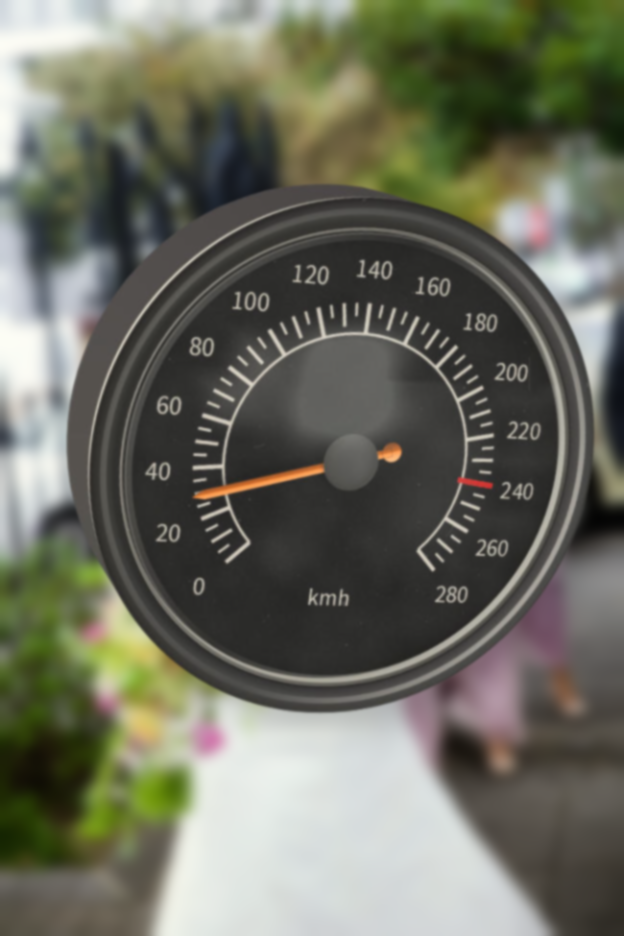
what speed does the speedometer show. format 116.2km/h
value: 30km/h
